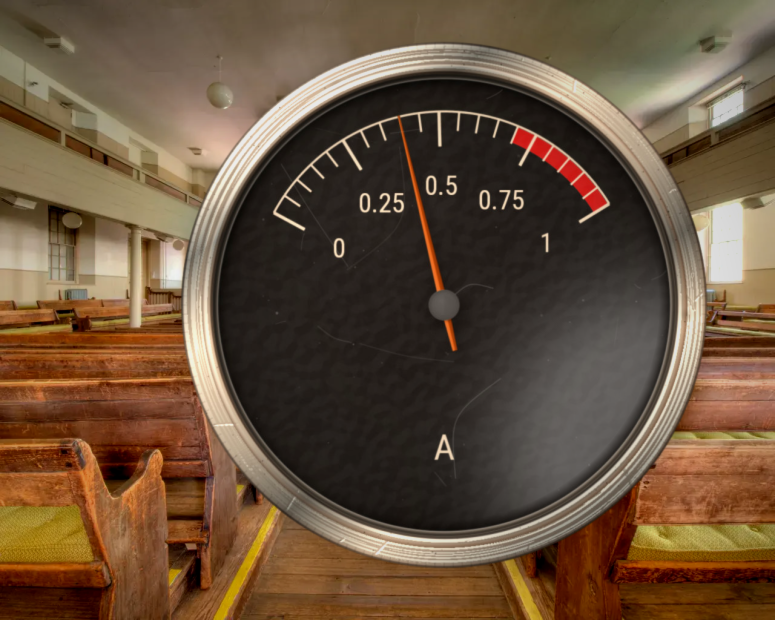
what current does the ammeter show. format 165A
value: 0.4A
